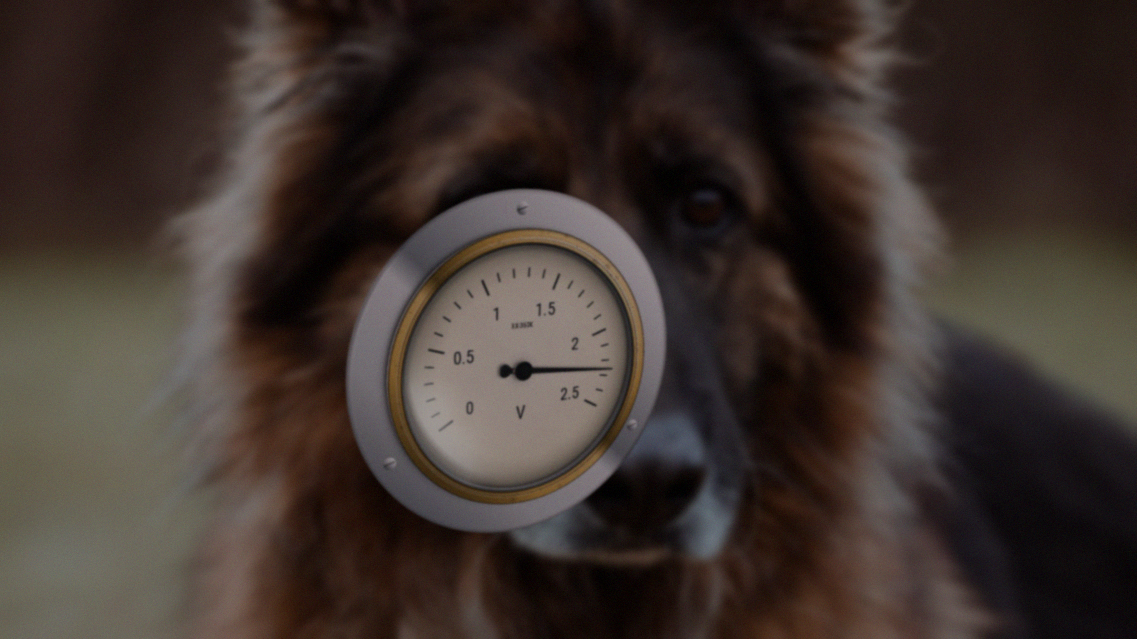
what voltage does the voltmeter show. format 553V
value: 2.25V
